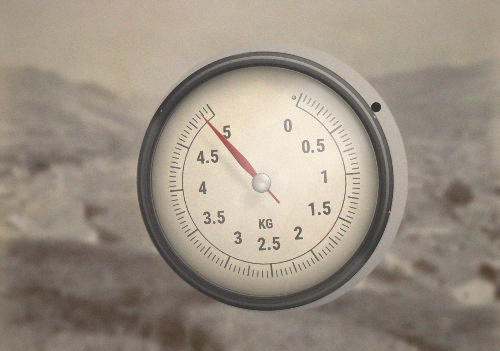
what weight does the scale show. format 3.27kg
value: 4.9kg
